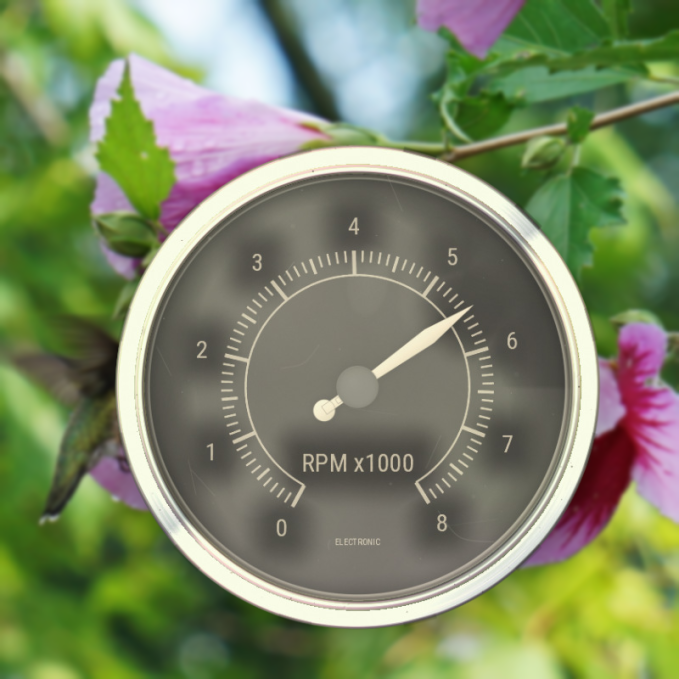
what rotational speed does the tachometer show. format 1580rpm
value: 5500rpm
